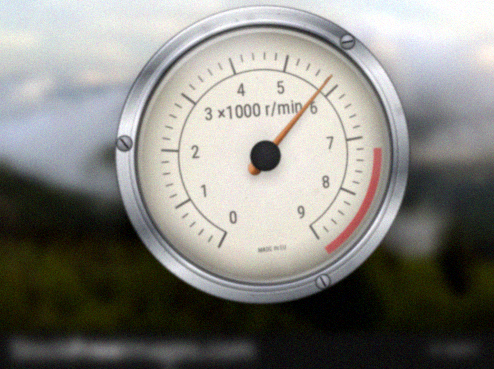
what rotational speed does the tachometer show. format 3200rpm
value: 5800rpm
